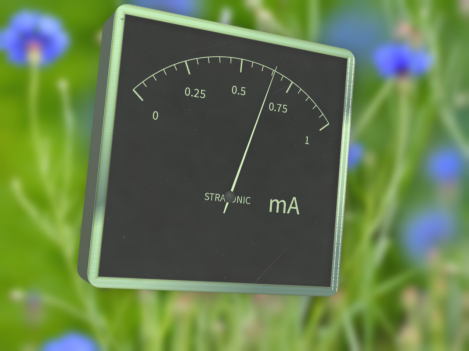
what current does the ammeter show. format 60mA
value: 0.65mA
